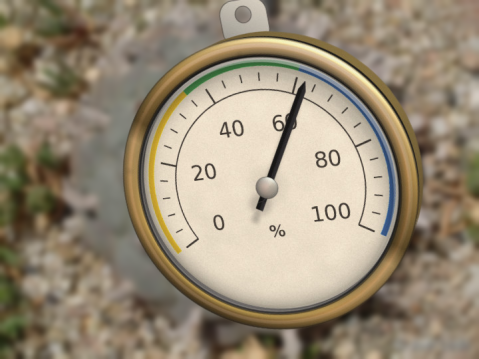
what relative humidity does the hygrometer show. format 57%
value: 62%
